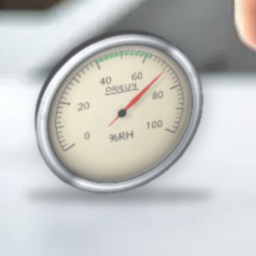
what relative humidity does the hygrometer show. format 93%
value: 70%
